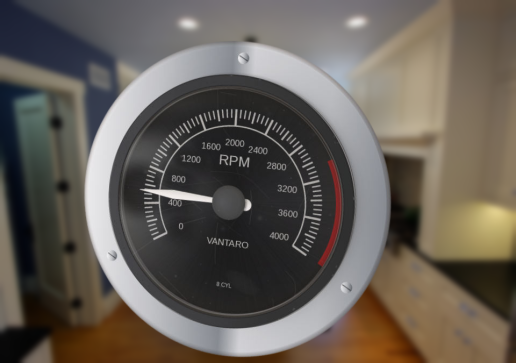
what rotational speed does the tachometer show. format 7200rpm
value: 550rpm
